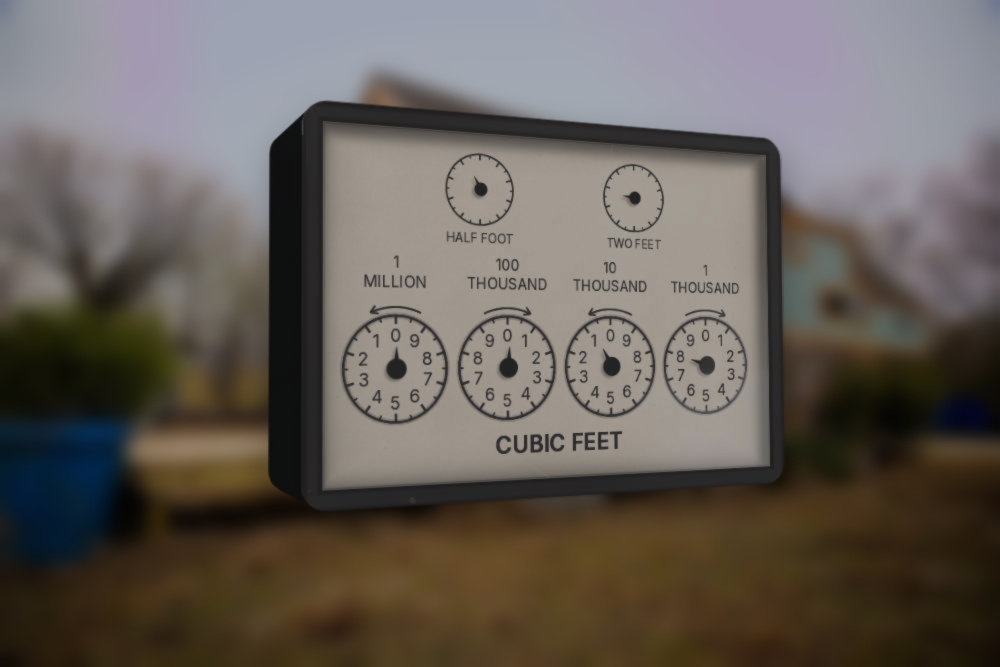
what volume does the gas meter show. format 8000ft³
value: 800ft³
